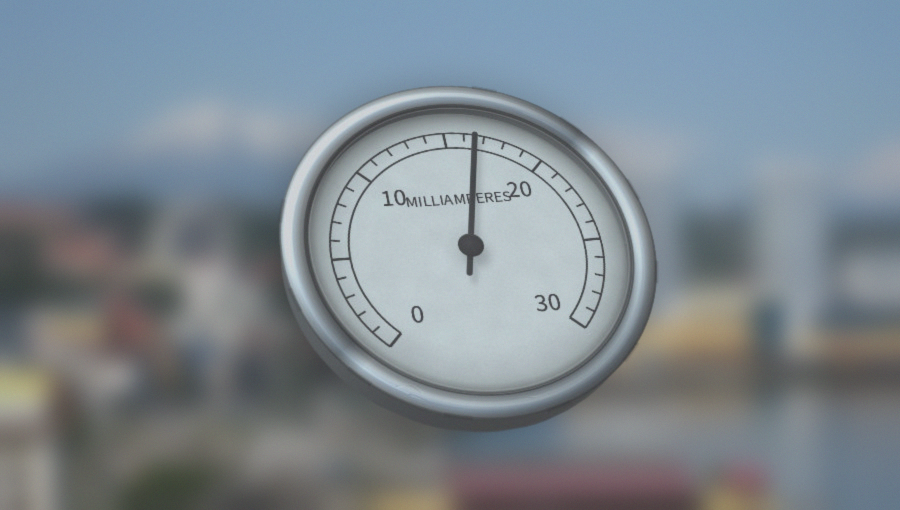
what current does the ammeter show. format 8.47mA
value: 16.5mA
